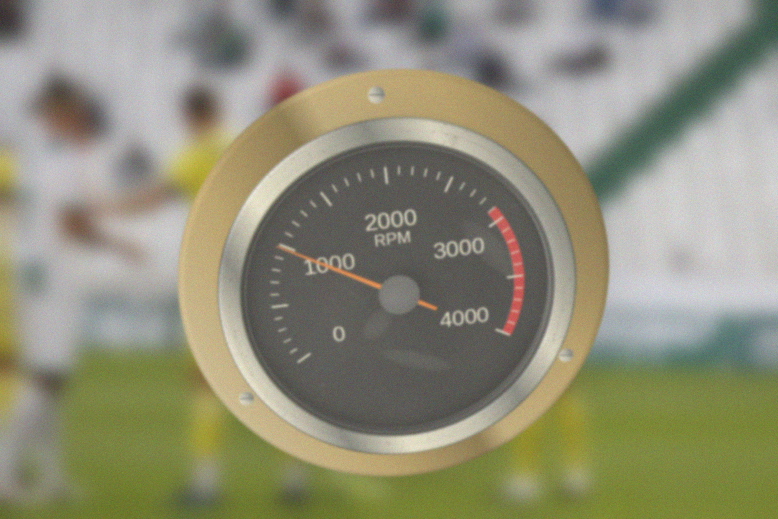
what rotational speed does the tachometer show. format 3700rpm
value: 1000rpm
